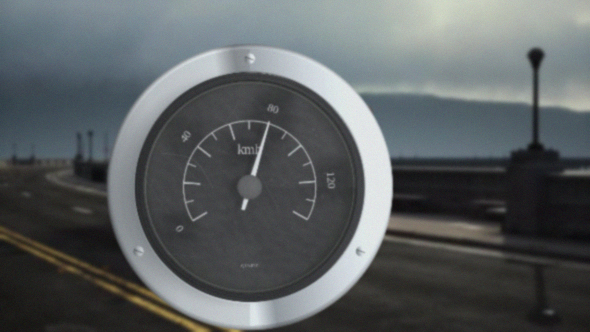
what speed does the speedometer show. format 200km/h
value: 80km/h
